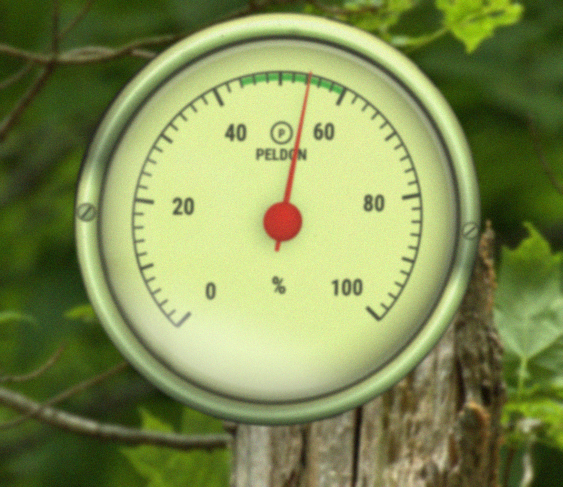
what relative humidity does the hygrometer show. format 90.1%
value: 54%
